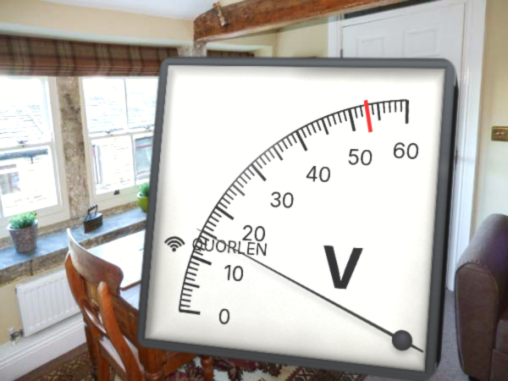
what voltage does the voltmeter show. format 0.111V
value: 15V
